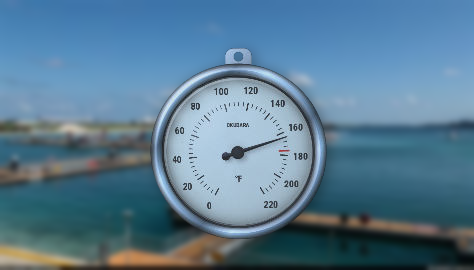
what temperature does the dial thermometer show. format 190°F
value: 164°F
